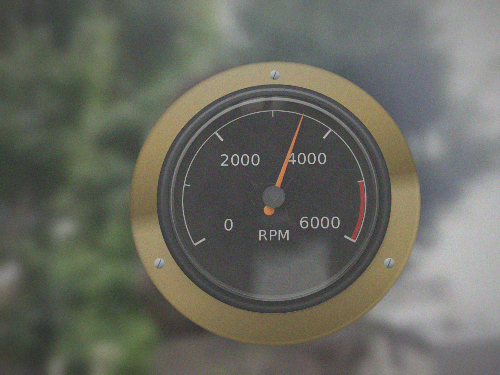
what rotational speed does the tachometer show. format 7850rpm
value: 3500rpm
